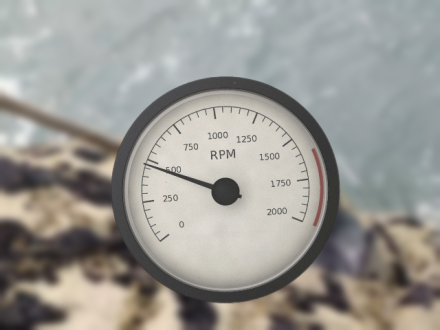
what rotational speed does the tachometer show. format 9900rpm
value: 475rpm
